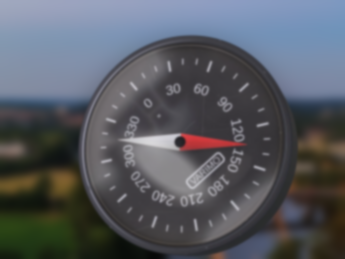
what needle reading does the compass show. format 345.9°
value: 135°
